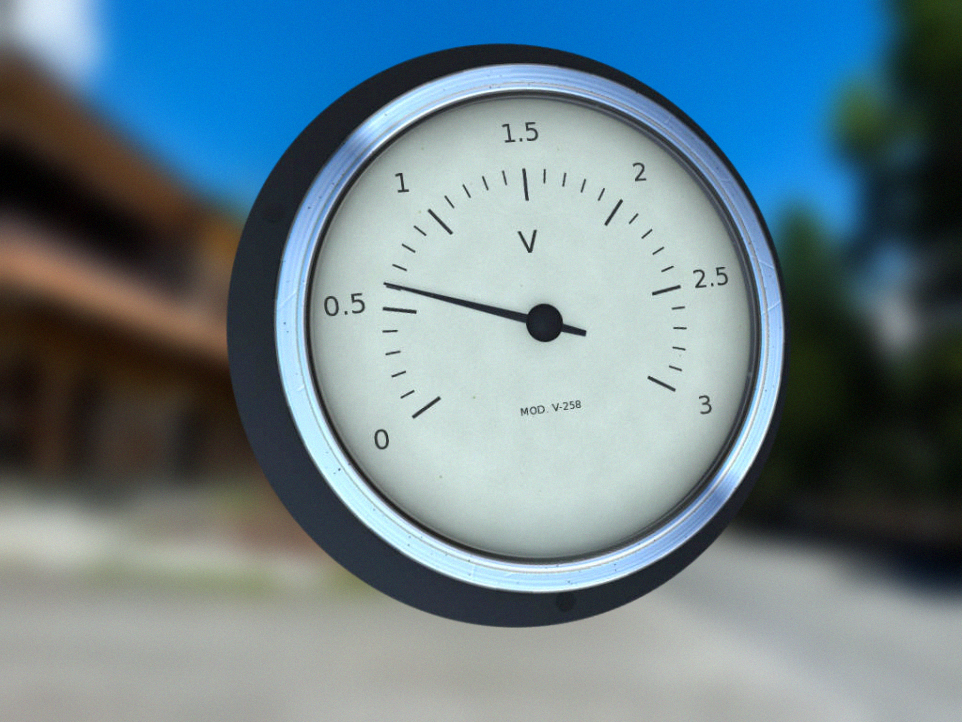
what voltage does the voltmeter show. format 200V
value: 0.6V
